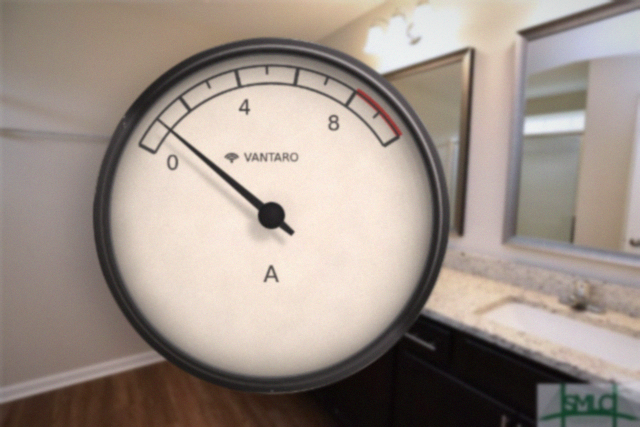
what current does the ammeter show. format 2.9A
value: 1A
